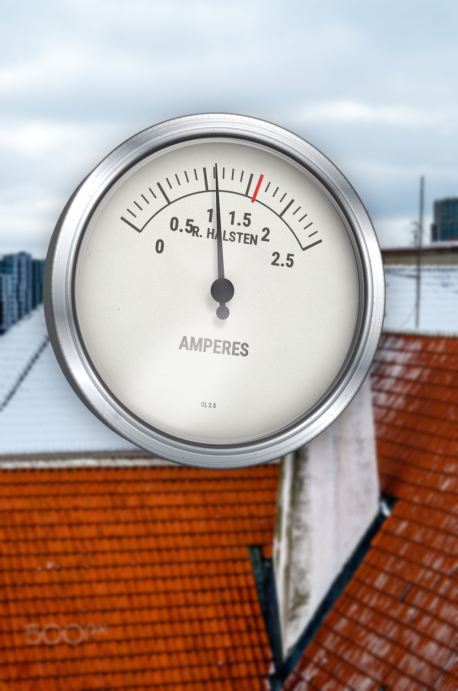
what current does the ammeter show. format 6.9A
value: 1.1A
